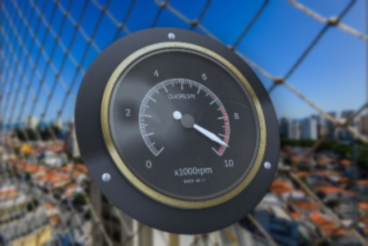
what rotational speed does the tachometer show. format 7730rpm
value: 9500rpm
